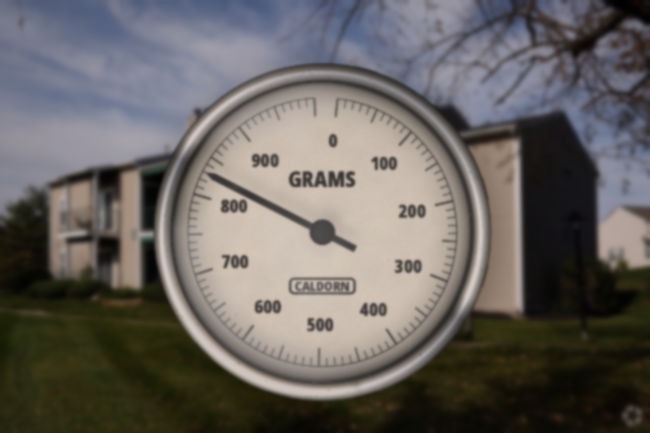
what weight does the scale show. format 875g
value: 830g
